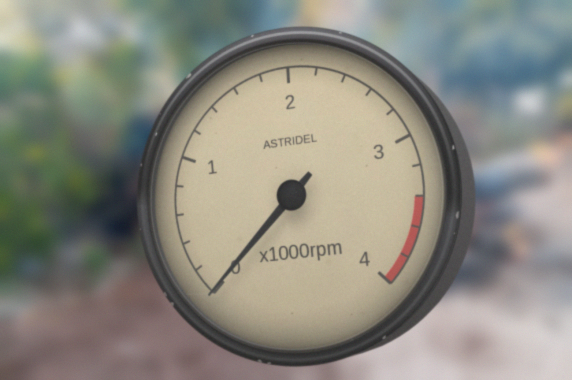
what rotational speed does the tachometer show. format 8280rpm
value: 0rpm
